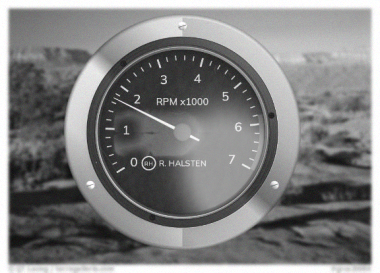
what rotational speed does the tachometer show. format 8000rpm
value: 1700rpm
